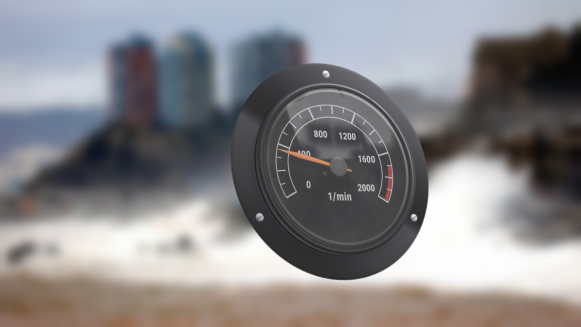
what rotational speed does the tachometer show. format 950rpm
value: 350rpm
